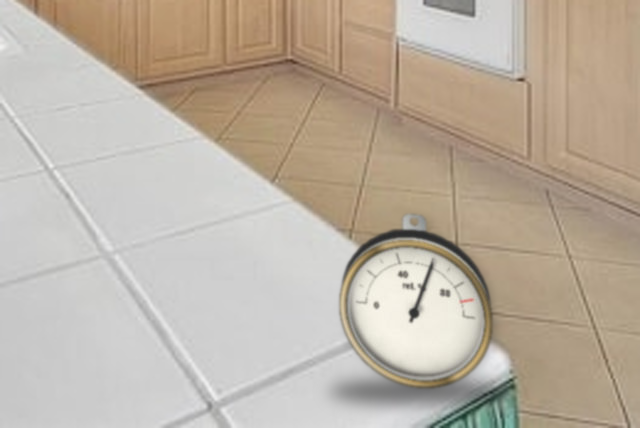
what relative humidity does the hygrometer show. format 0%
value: 60%
